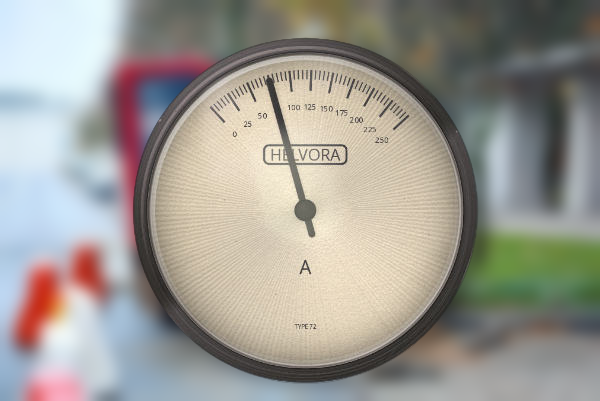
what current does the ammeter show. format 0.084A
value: 75A
